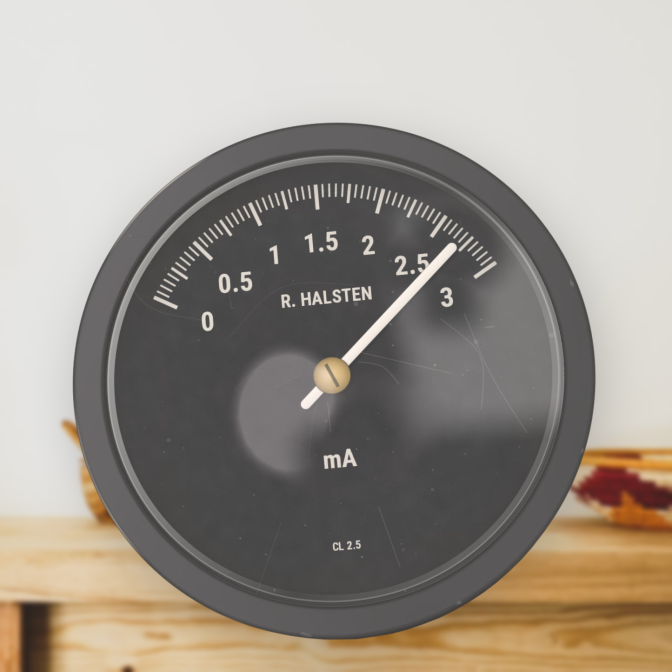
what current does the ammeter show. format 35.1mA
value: 2.7mA
